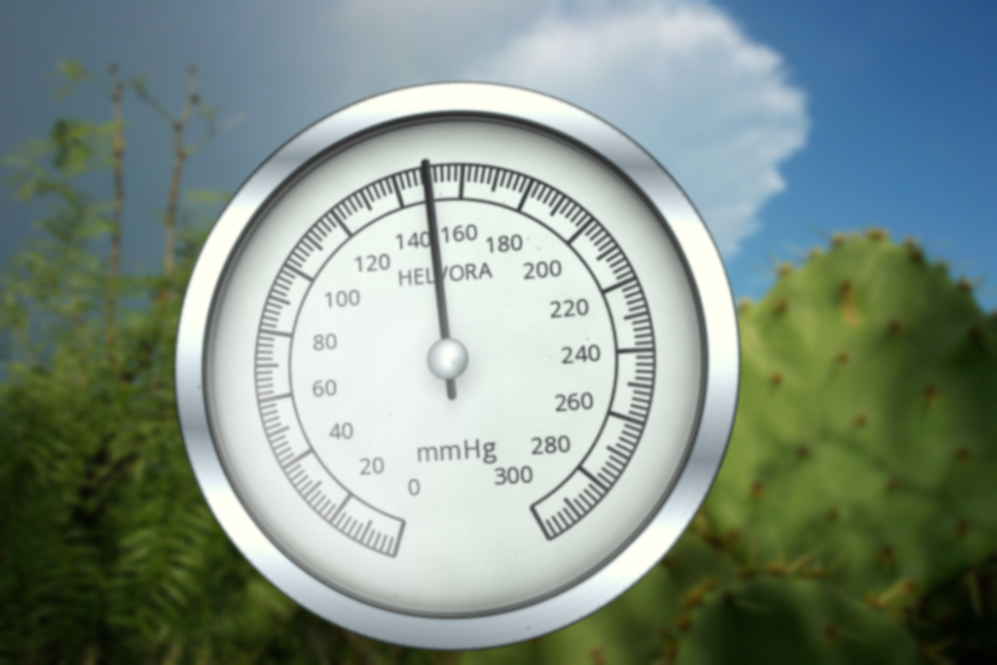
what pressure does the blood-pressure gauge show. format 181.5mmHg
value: 150mmHg
